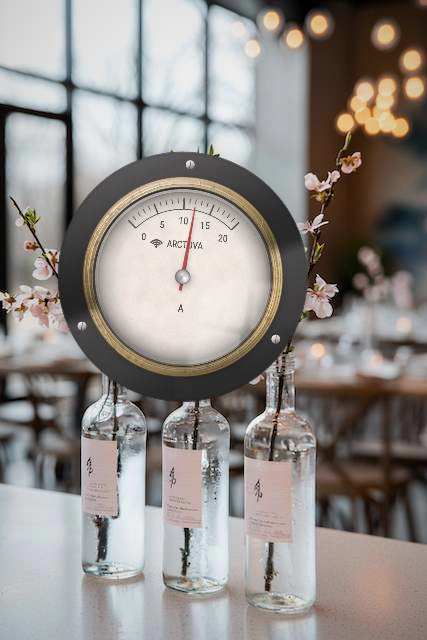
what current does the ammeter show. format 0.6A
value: 12A
